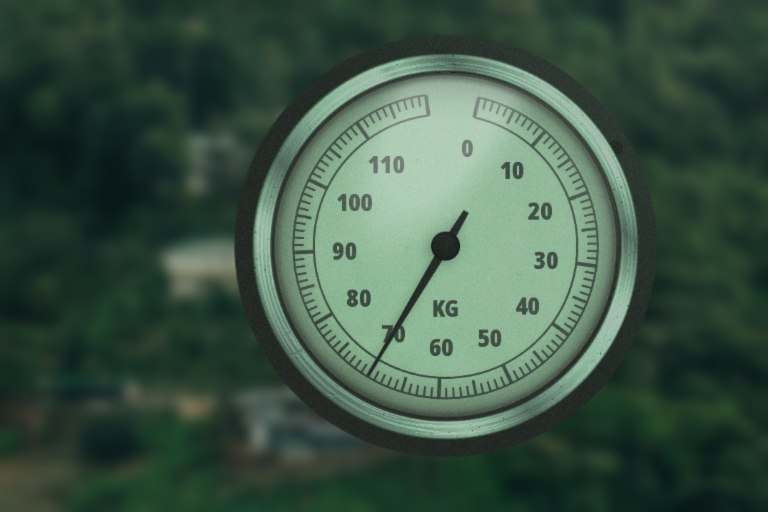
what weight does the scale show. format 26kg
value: 70kg
